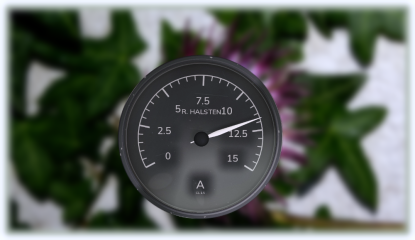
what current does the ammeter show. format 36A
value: 11.75A
